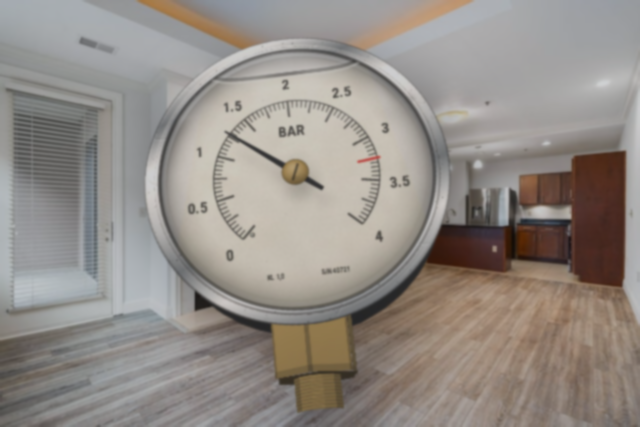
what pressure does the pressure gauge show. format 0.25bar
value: 1.25bar
